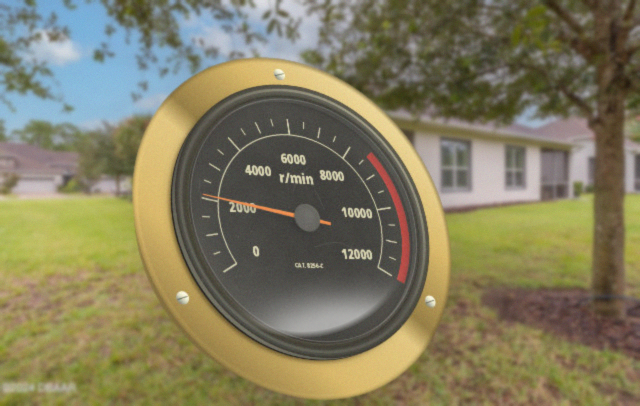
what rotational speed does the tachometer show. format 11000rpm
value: 2000rpm
